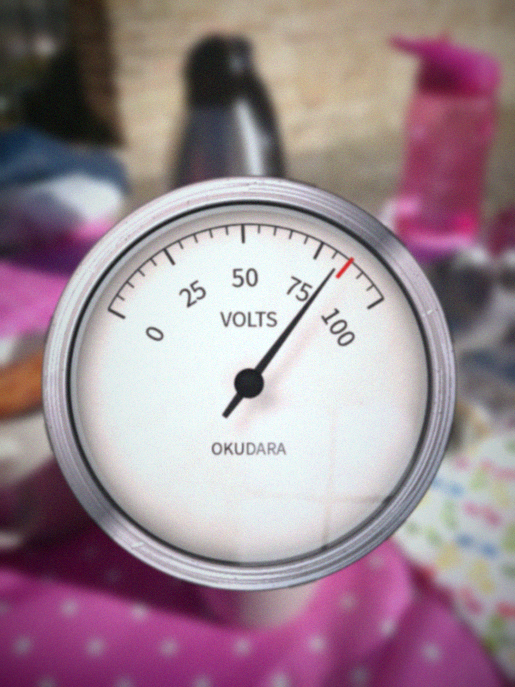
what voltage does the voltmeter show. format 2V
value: 82.5V
